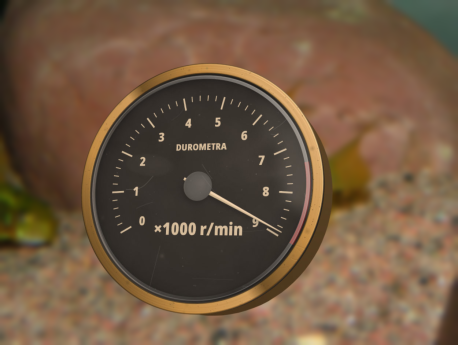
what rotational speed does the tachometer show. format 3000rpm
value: 8900rpm
